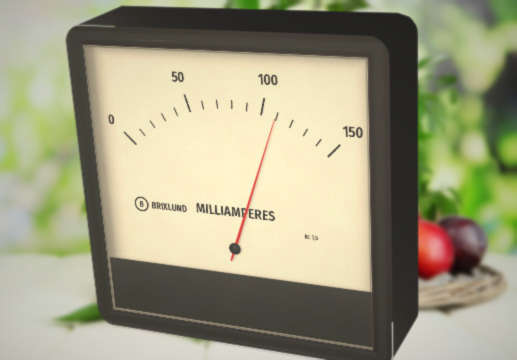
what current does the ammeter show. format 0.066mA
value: 110mA
